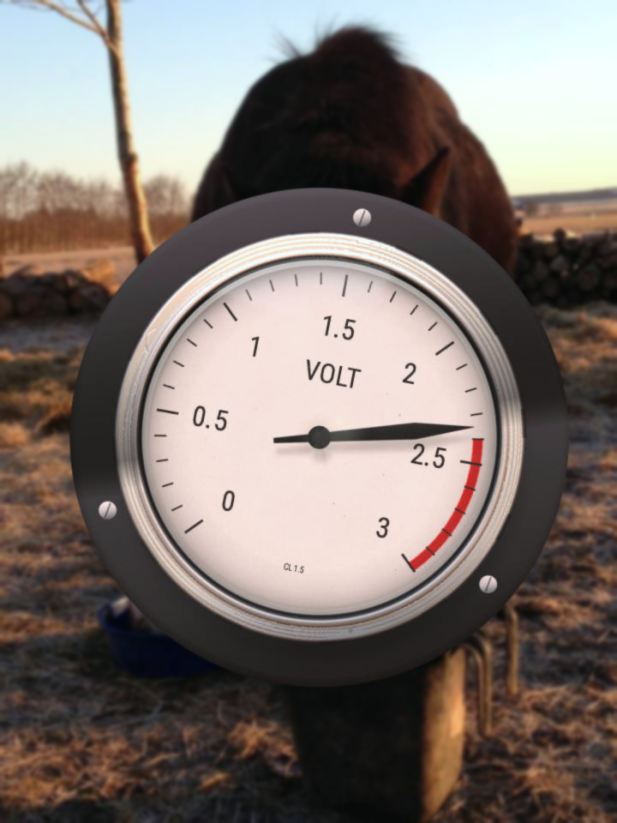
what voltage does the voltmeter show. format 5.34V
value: 2.35V
